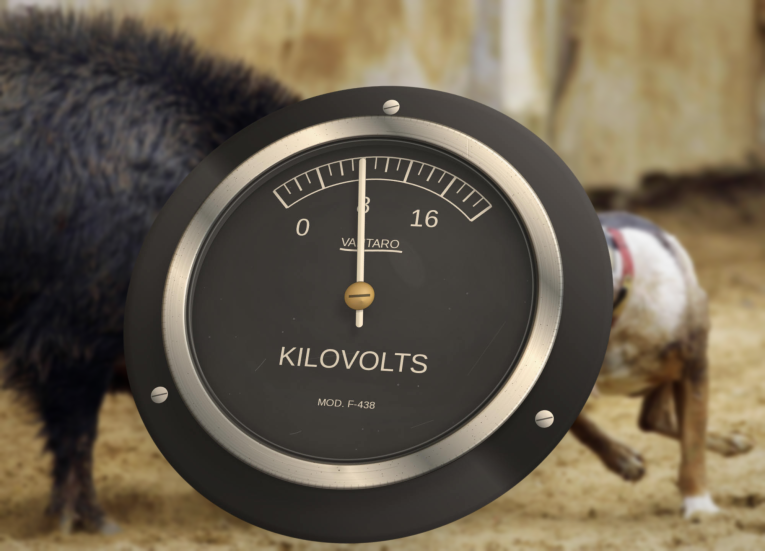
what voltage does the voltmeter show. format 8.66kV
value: 8kV
